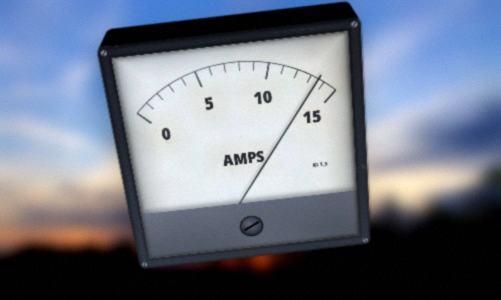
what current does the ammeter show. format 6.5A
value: 13.5A
